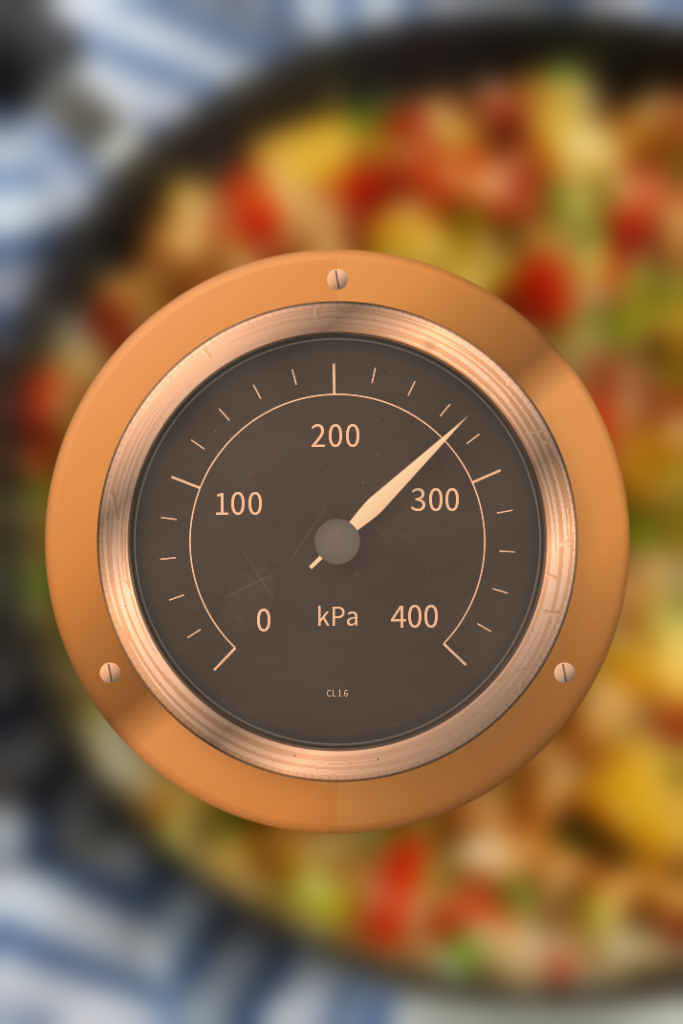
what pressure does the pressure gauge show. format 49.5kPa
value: 270kPa
